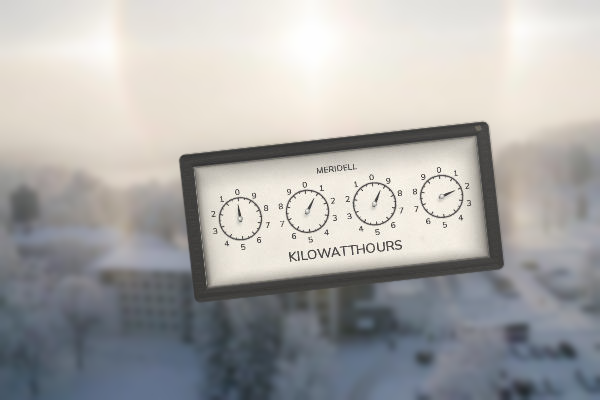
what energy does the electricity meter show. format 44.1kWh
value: 92kWh
